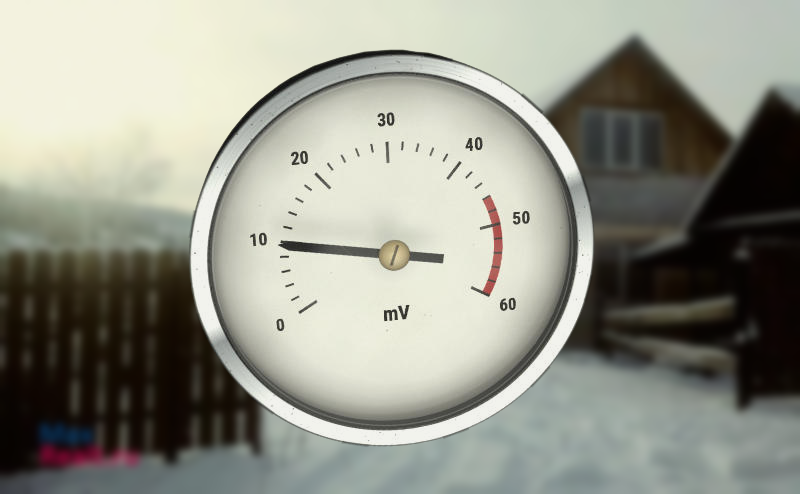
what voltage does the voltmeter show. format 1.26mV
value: 10mV
